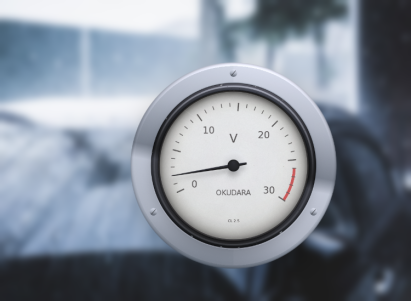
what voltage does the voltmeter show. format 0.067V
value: 2V
